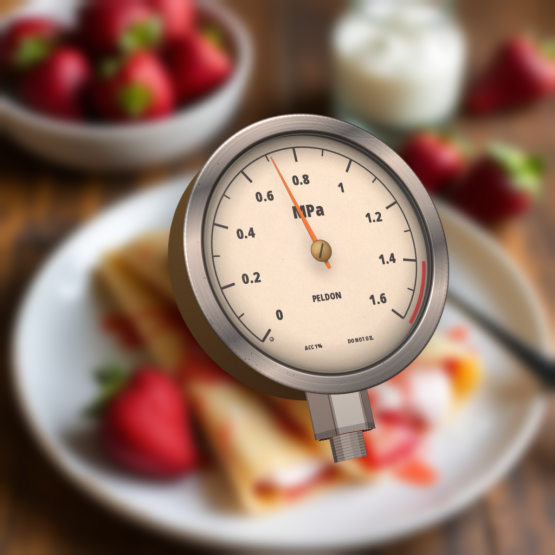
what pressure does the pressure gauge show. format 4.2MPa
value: 0.7MPa
